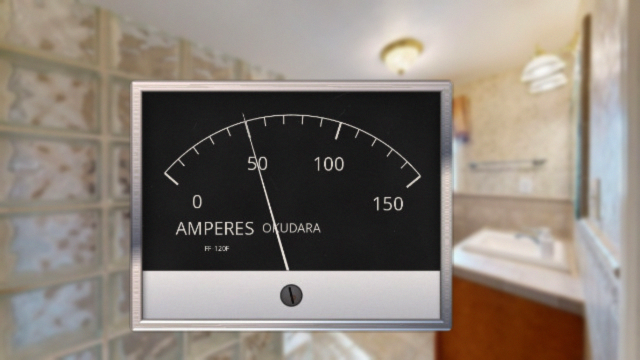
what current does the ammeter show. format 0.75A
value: 50A
